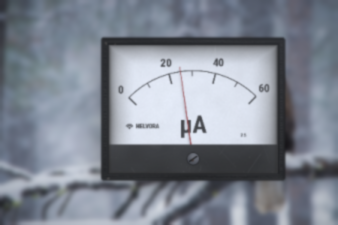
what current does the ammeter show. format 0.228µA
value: 25µA
